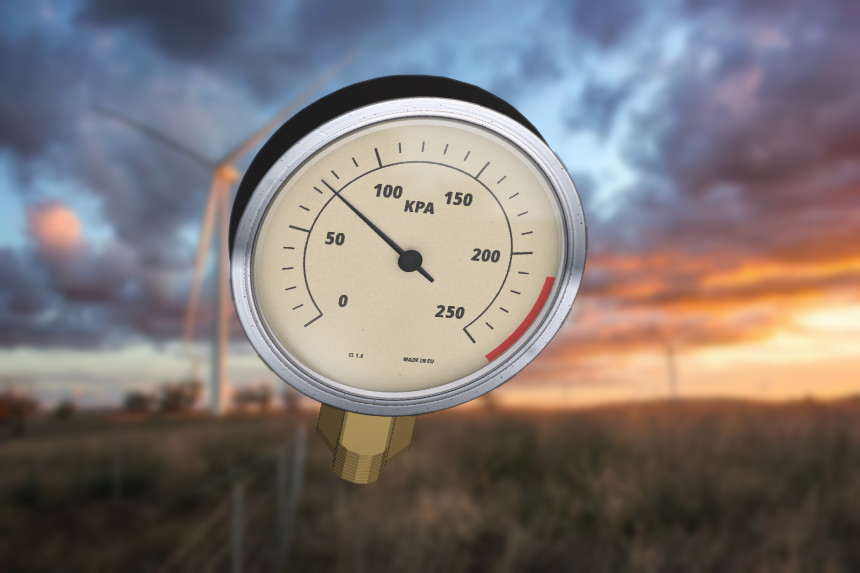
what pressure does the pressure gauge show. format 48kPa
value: 75kPa
